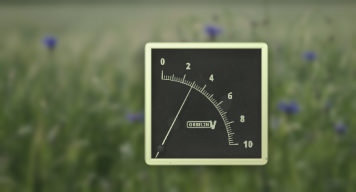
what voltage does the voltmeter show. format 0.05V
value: 3V
